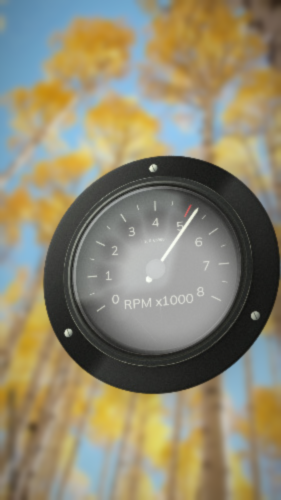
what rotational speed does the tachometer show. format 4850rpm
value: 5250rpm
